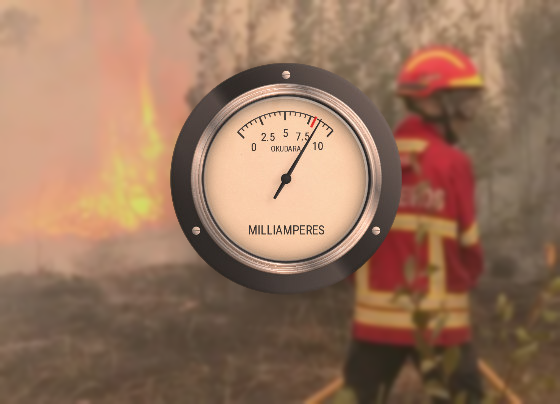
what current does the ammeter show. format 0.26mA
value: 8.5mA
